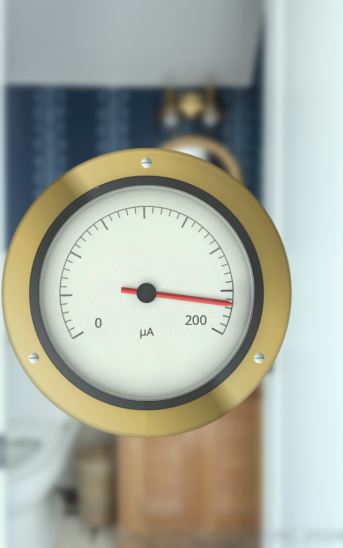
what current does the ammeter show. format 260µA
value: 182.5µA
